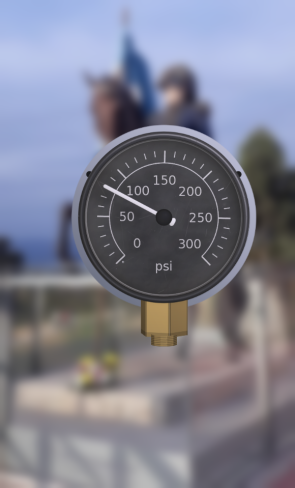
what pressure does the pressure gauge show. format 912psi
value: 80psi
